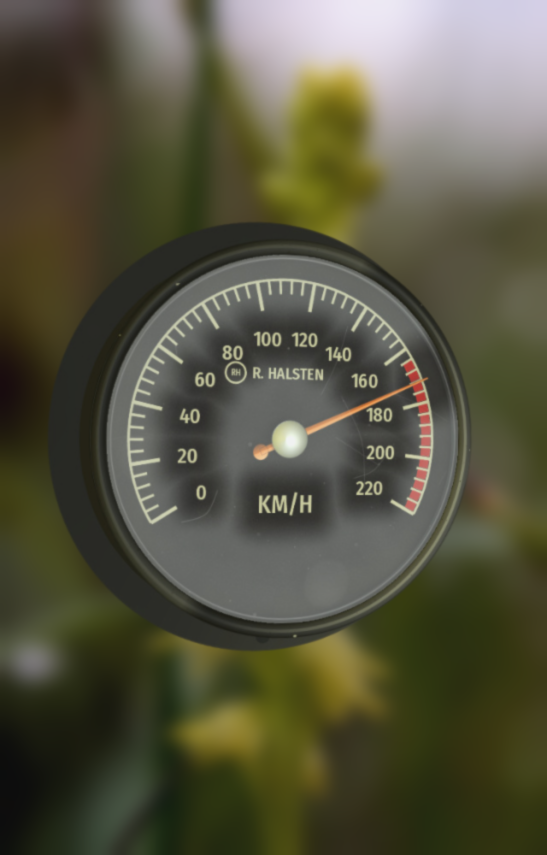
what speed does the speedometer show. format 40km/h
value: 172km/h
